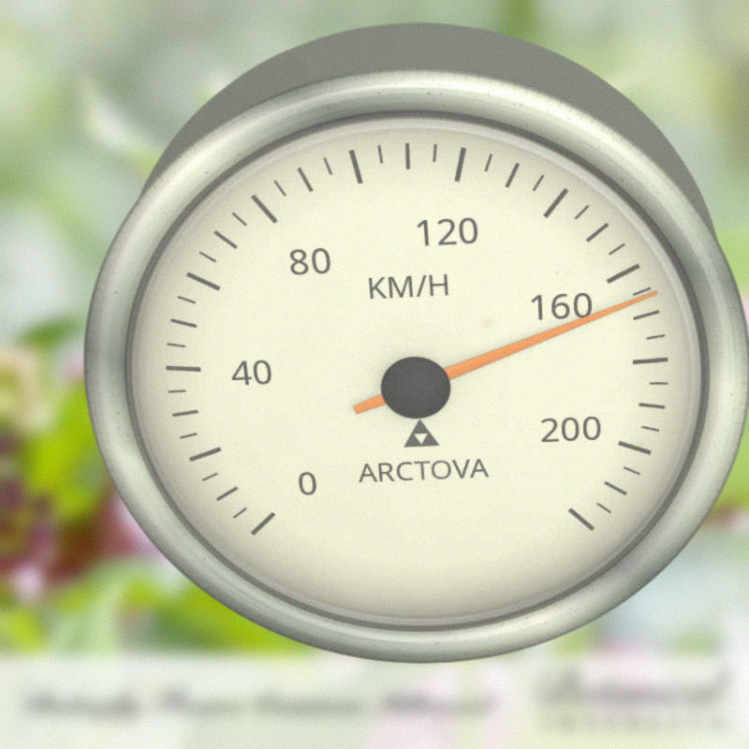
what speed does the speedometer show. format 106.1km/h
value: 165km/h
